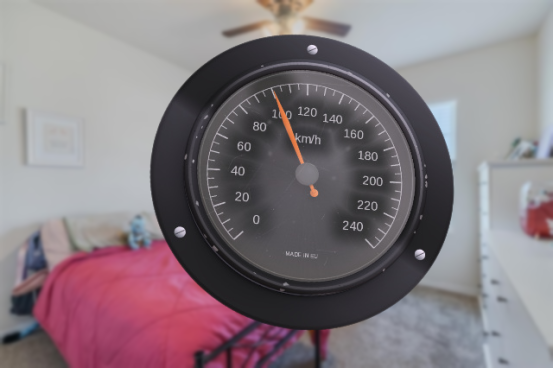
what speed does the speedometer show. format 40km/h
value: 100km/h
